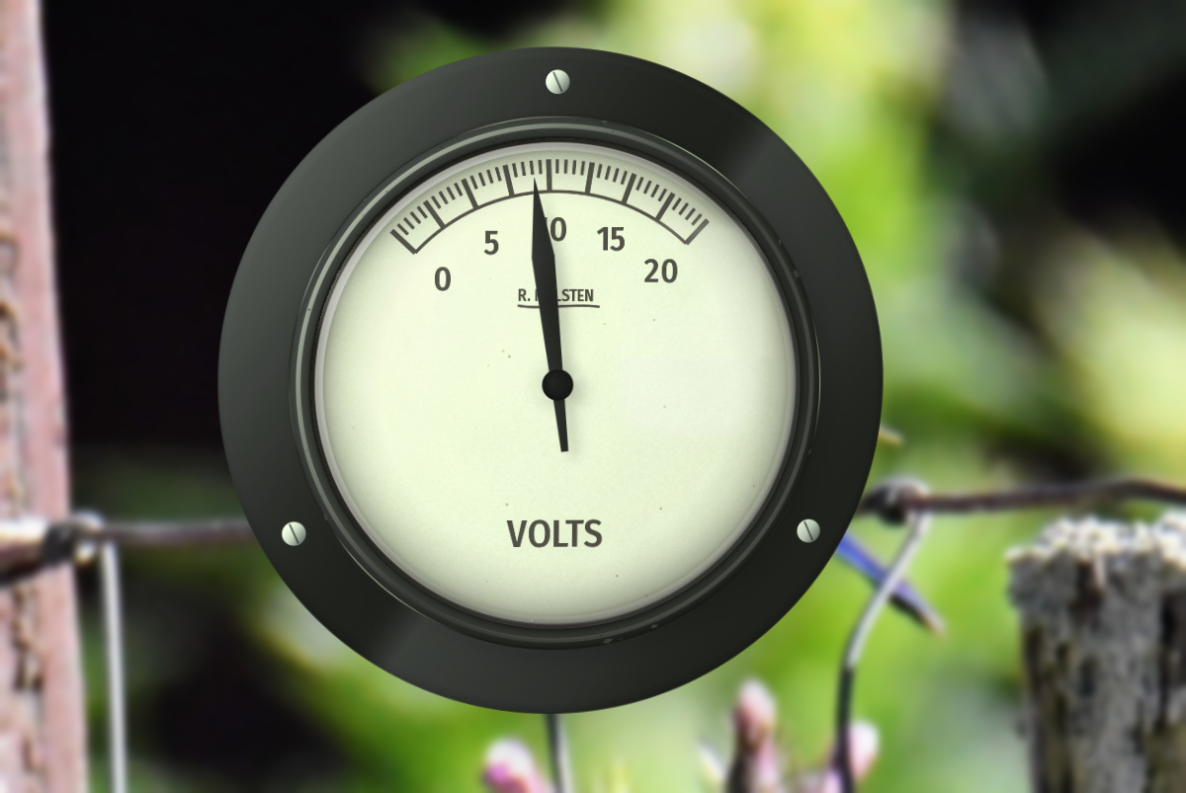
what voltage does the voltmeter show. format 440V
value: 9V
